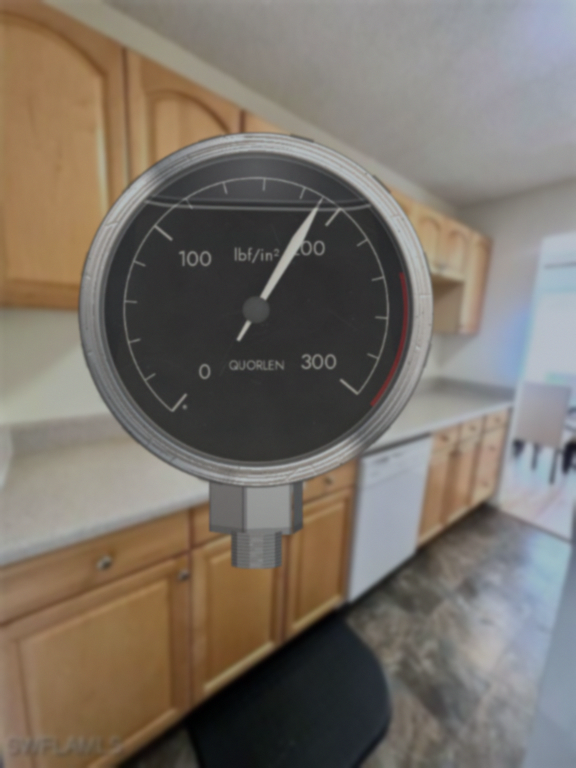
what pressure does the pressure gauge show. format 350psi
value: 190psi
